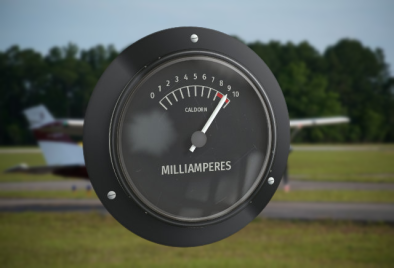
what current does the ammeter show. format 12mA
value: 9mA
